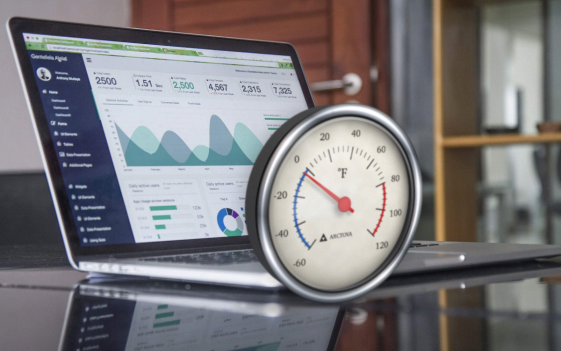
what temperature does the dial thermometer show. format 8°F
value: -4°F
